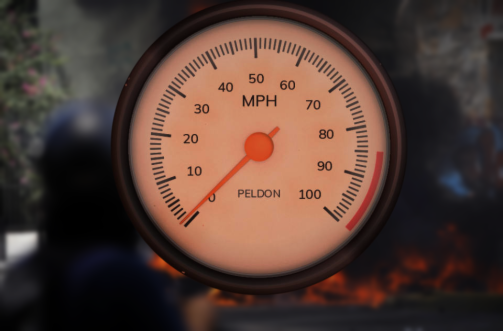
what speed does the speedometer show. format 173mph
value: 1mph
